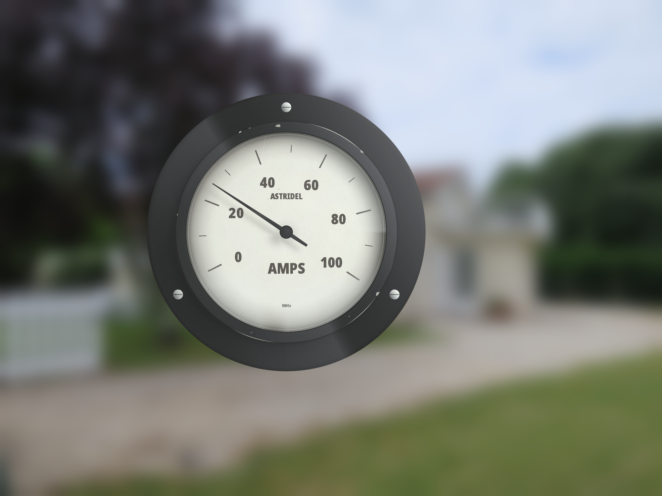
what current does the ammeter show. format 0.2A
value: 25A
